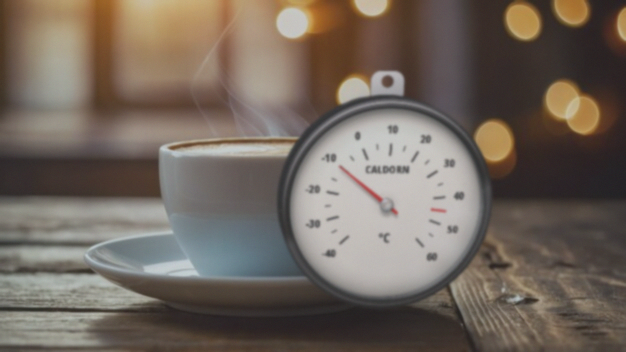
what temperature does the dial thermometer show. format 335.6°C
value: -10°C
